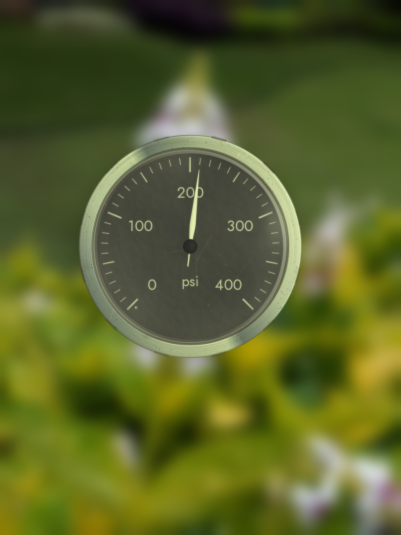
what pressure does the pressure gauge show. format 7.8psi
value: 210psi
